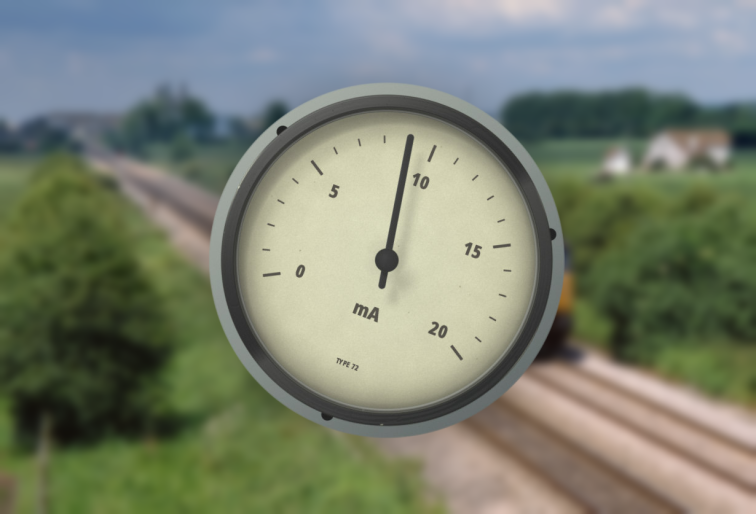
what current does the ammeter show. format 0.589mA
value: 9mA
